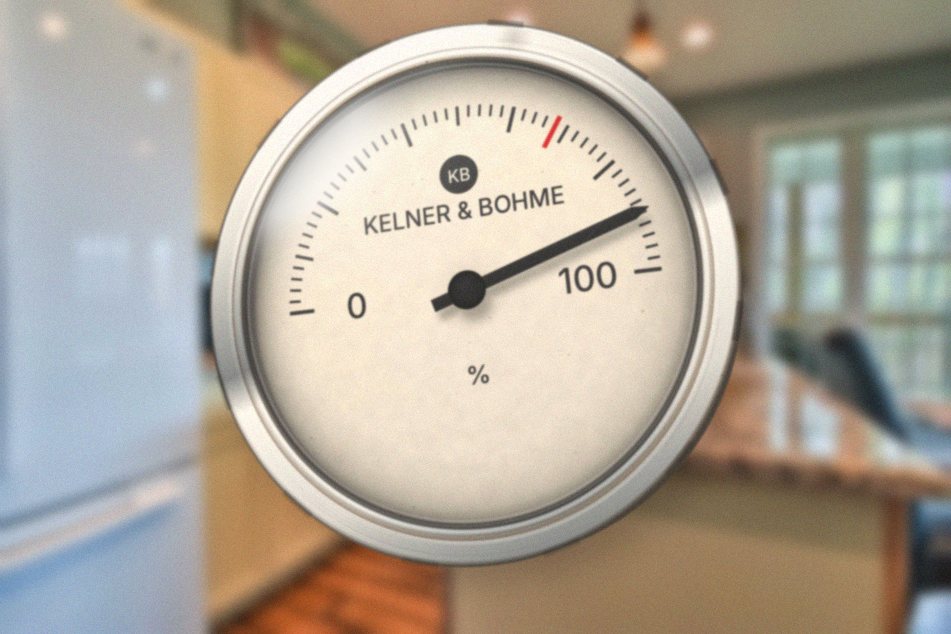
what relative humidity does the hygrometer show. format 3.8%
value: 90%
